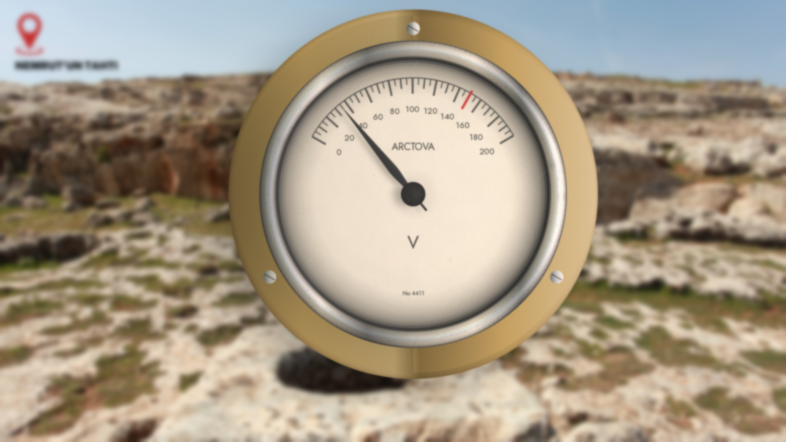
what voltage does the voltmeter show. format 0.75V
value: 35V
